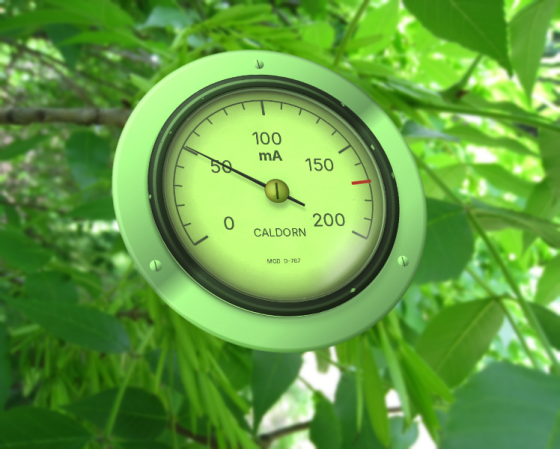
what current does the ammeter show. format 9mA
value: 50mA
